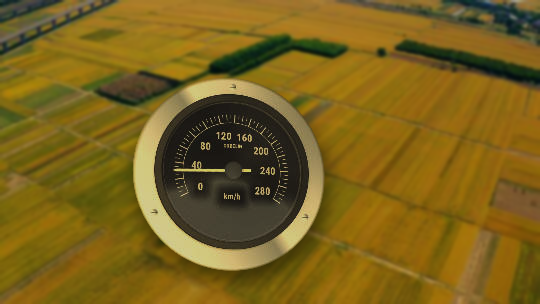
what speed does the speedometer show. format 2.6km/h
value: 30km/h
